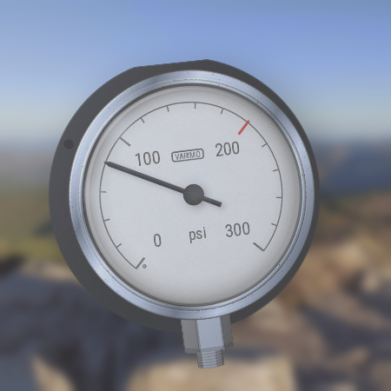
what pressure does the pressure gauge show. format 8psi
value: 80psi
